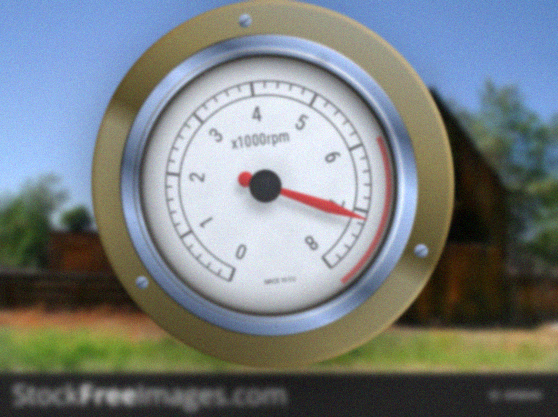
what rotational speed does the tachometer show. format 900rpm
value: 7100rpm
